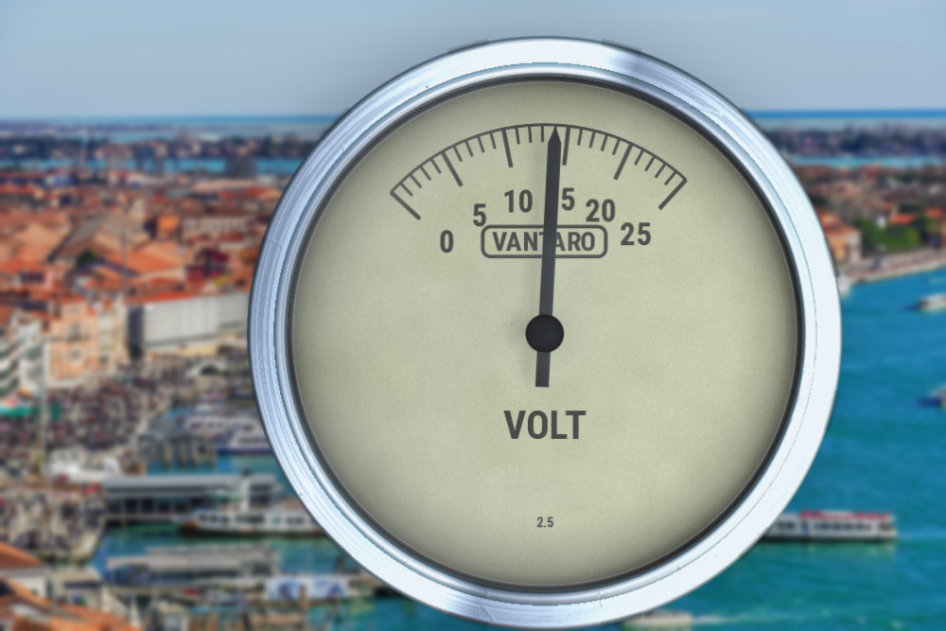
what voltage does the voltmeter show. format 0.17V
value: 14V
